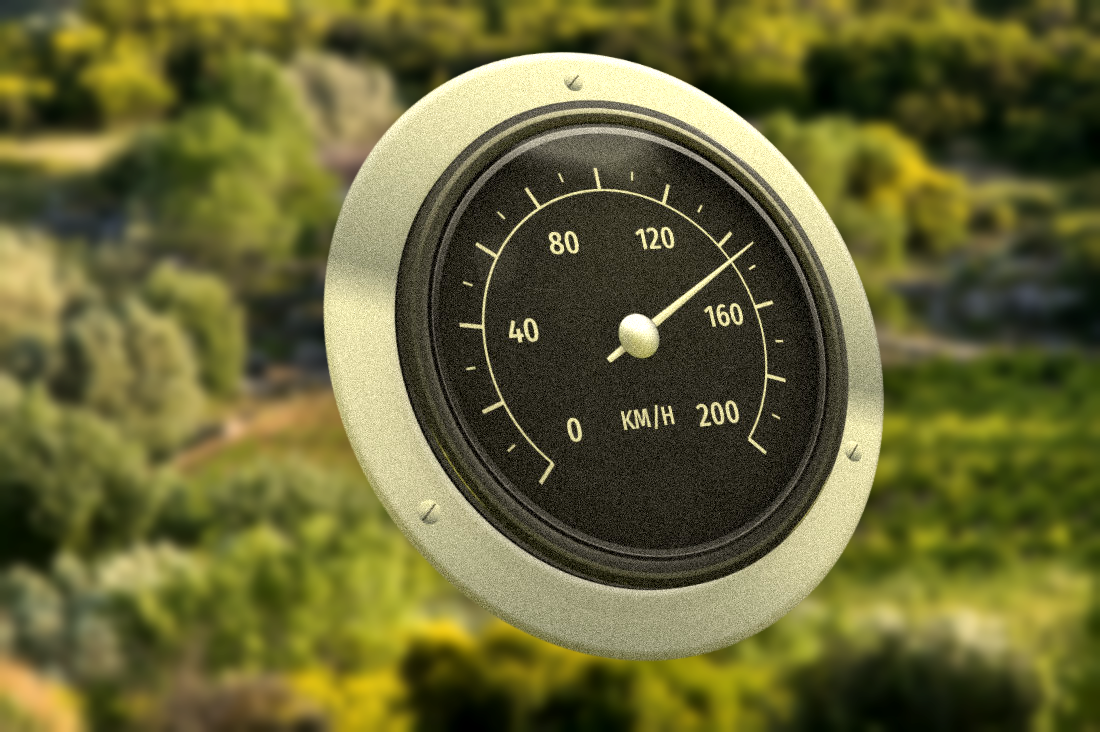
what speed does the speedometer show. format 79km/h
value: 145km/h
